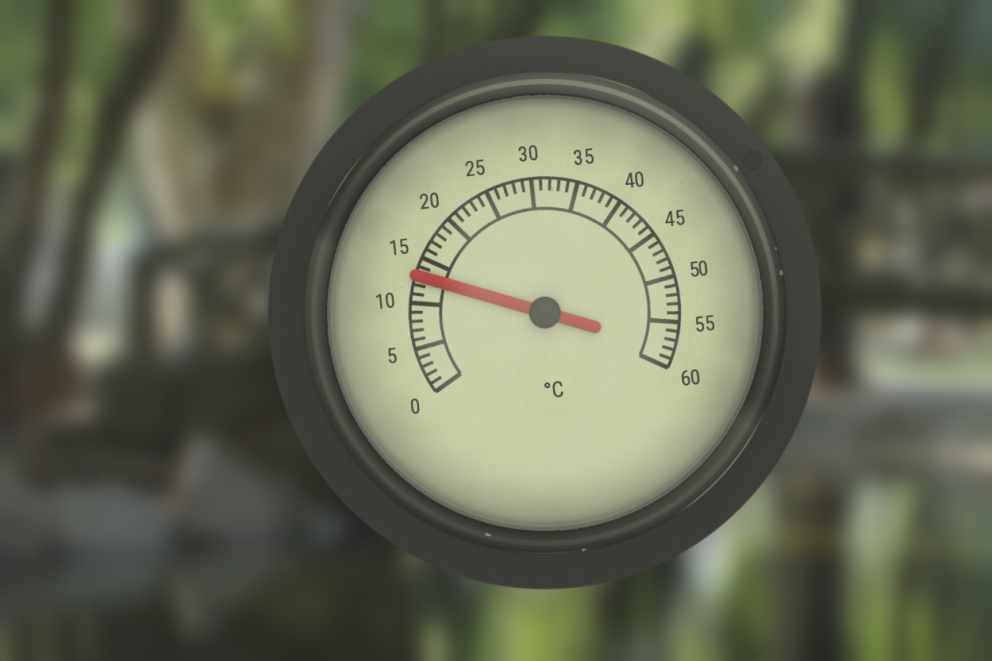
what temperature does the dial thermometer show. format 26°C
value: 13°C
